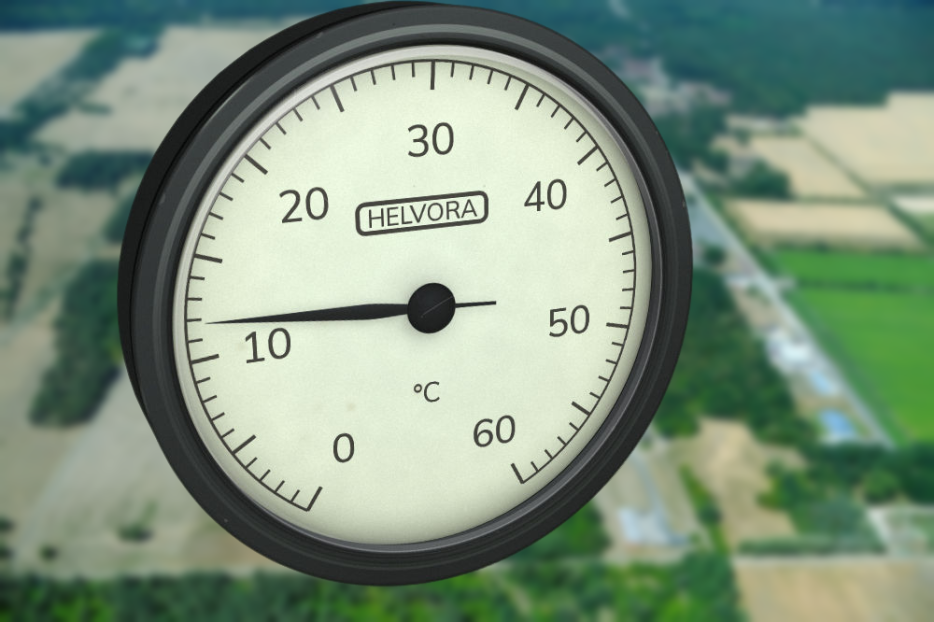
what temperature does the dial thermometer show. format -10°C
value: 12°C
